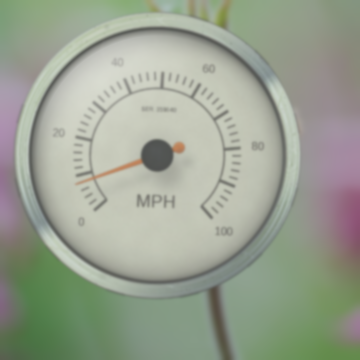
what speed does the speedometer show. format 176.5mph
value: 8mph
